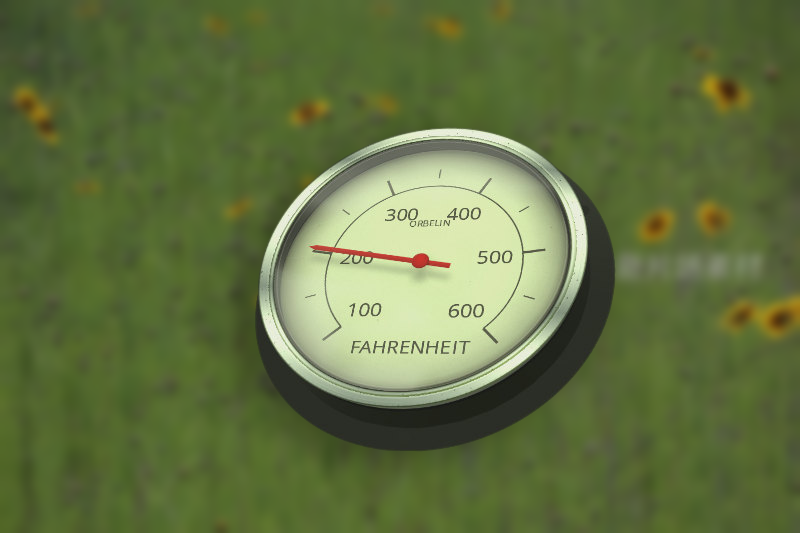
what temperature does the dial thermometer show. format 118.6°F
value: 200°F
